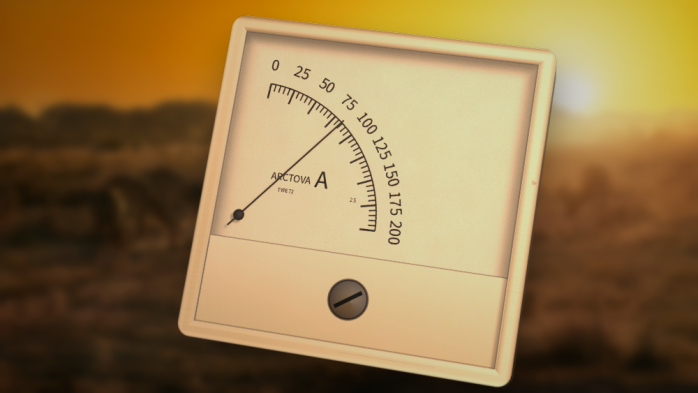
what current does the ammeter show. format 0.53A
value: 85A
